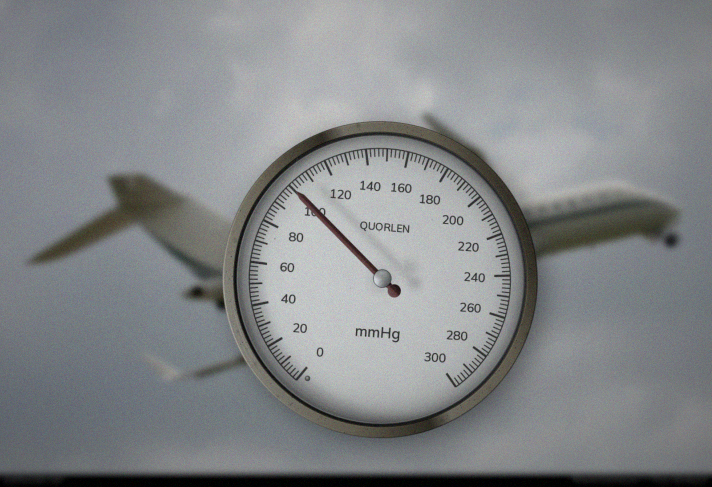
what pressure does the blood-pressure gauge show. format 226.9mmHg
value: 100mmHg
